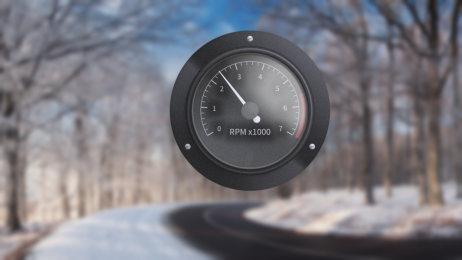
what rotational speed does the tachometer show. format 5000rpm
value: 2400rpm
